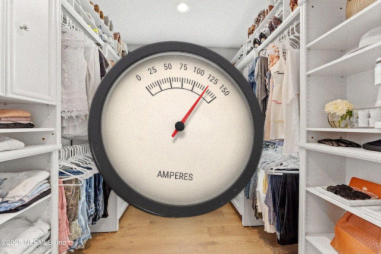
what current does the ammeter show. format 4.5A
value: 125A
